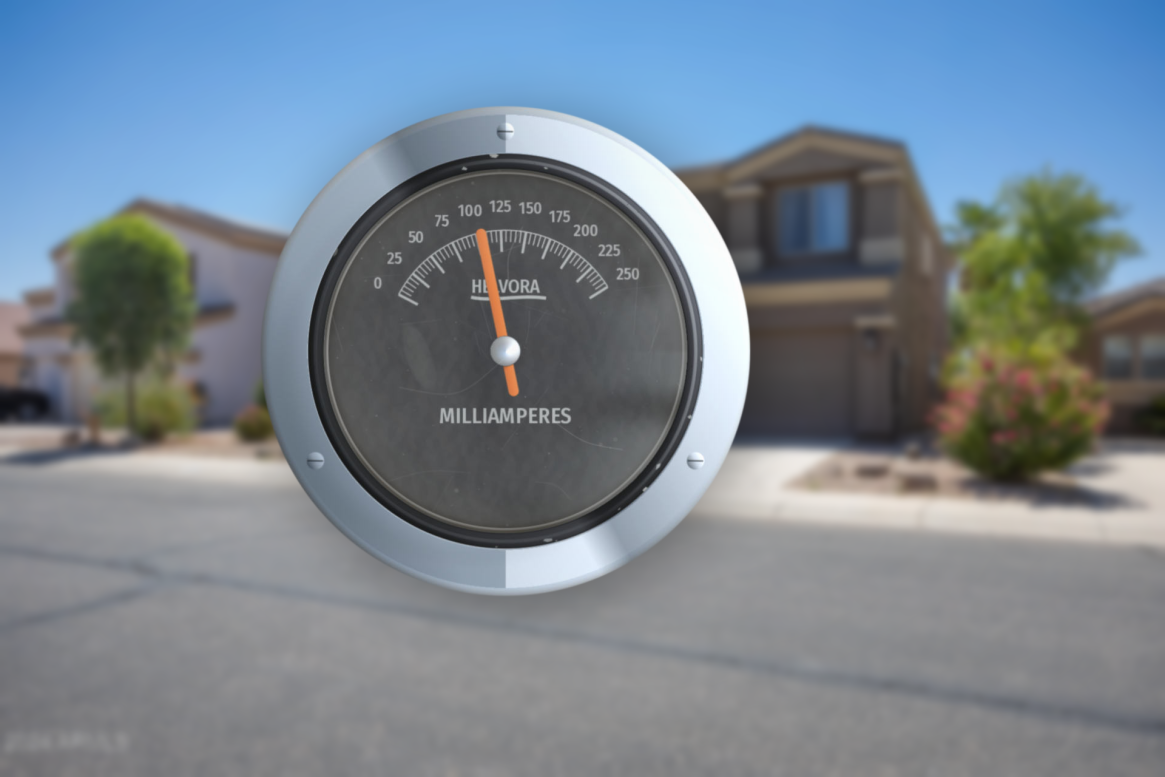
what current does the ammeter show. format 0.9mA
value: 105mA
